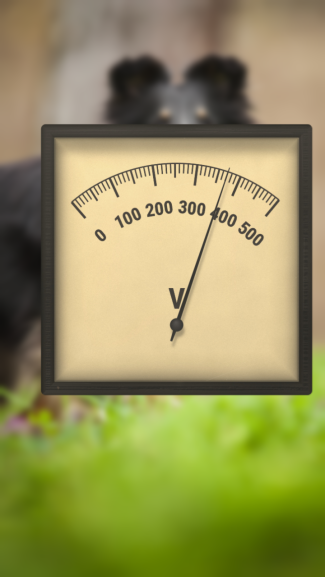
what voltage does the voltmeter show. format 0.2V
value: 370V
